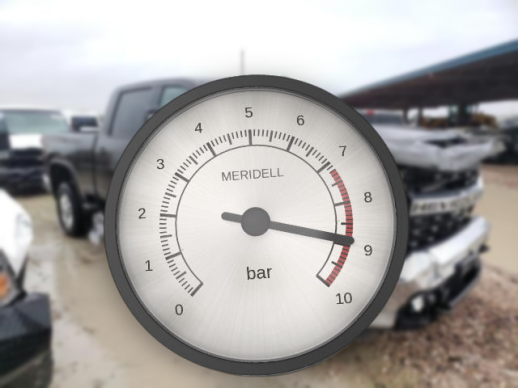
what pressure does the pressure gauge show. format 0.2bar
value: 8.9bar
